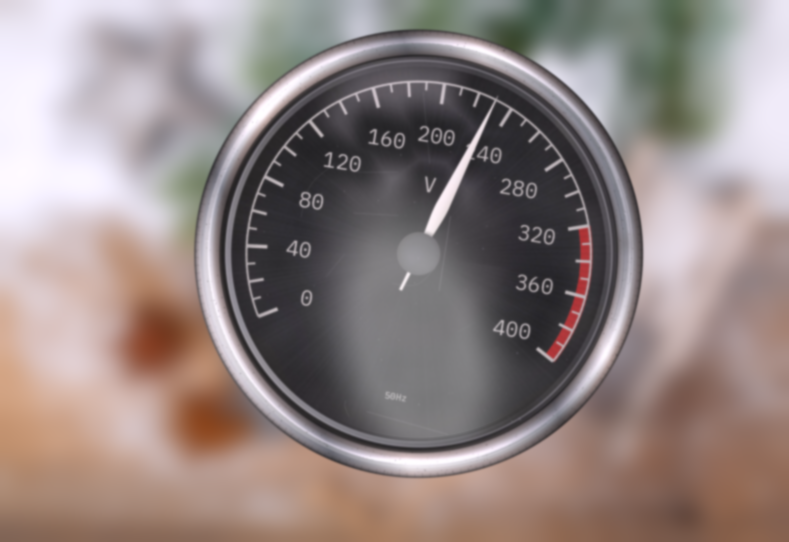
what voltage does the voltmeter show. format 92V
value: 230V
